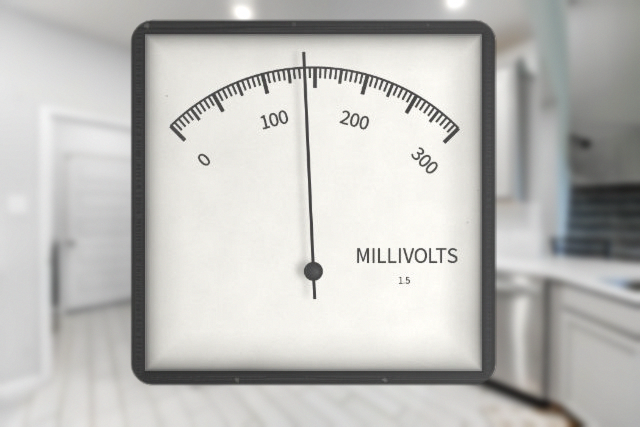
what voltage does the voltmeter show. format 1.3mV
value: 140mV
